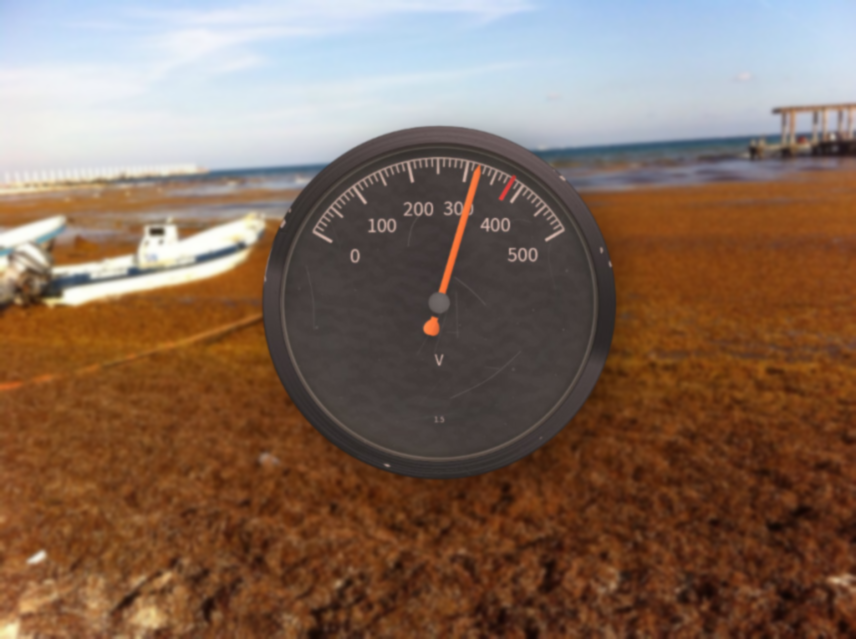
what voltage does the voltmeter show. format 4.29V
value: 320V
